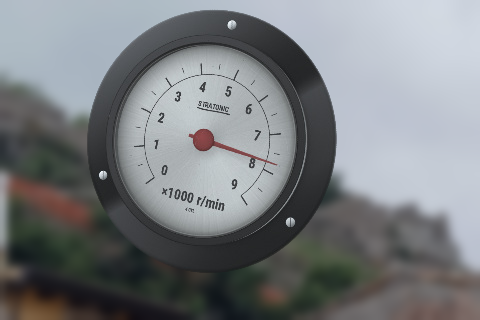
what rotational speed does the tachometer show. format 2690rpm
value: 7750rpm
